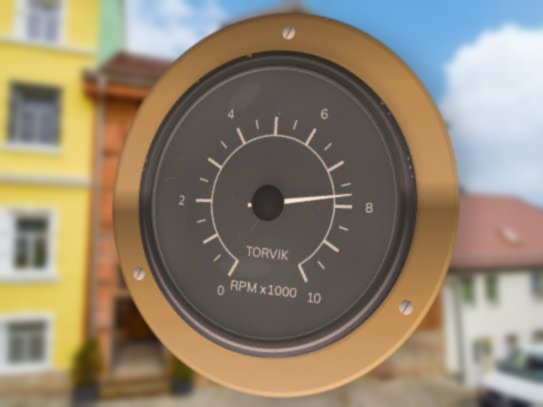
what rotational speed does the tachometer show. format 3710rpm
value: 7750rpm
